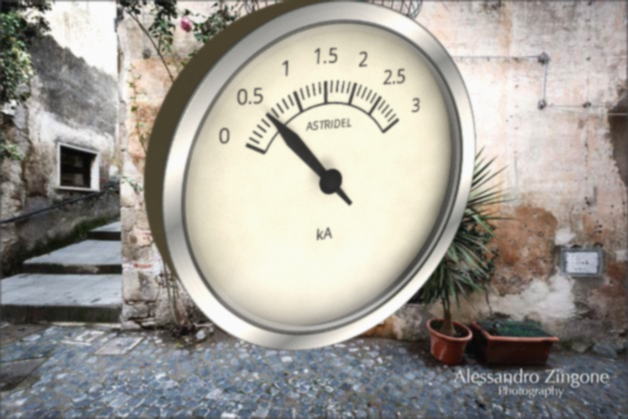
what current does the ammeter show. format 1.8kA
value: 0.5kA
